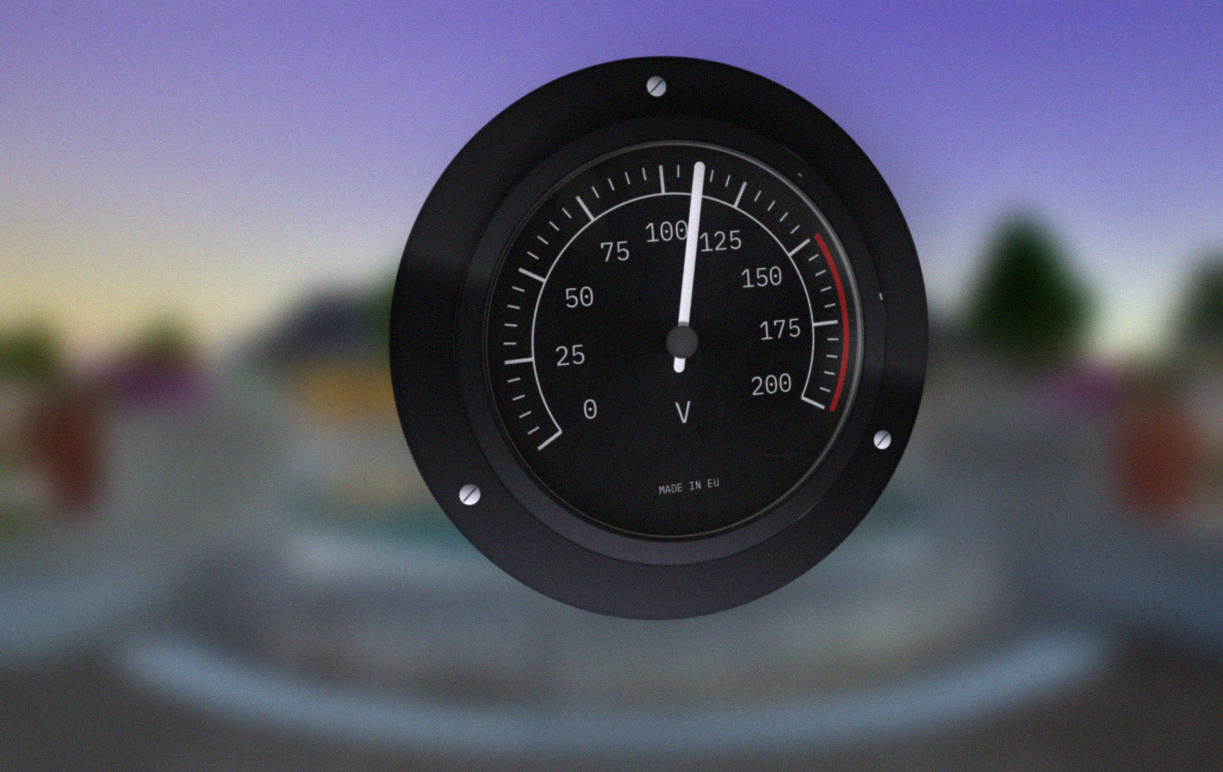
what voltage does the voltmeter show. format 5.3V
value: 110V
